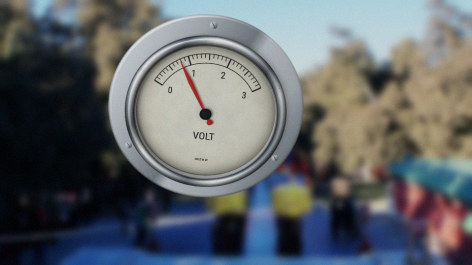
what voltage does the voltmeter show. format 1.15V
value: 0.8V
